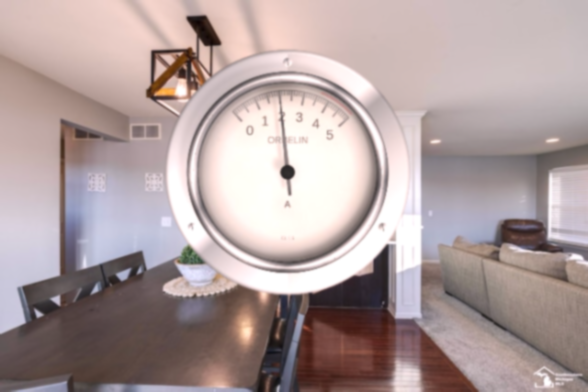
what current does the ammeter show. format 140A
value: 2A
